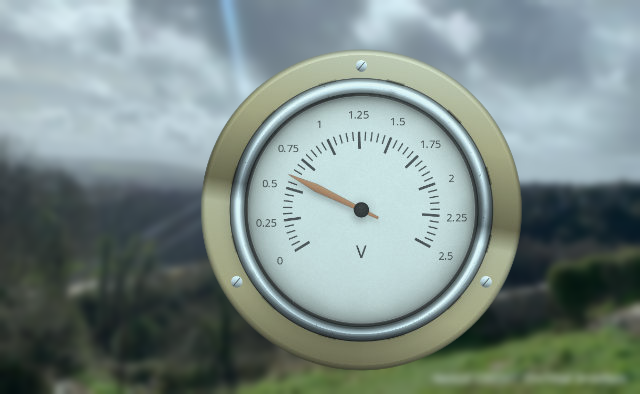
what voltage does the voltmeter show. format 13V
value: 0.6V
